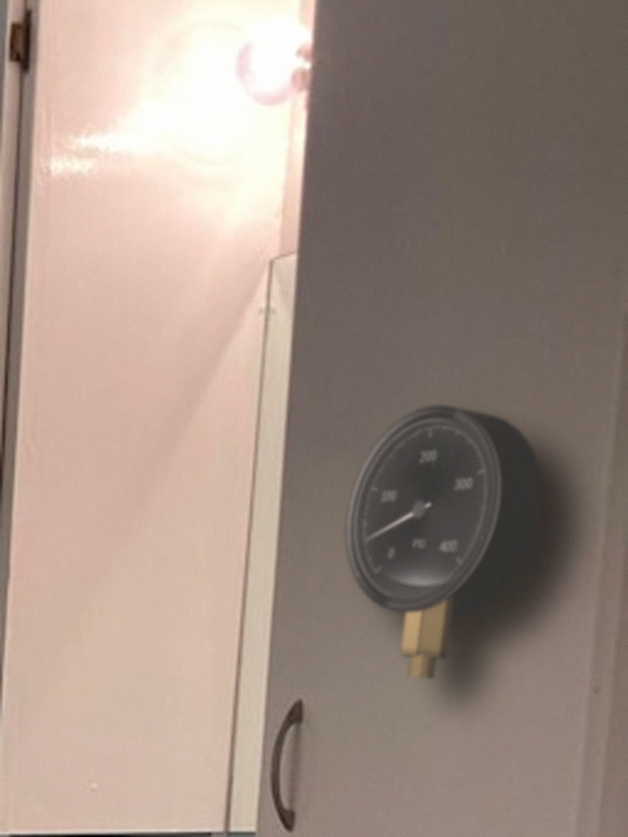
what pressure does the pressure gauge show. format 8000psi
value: 40psi
